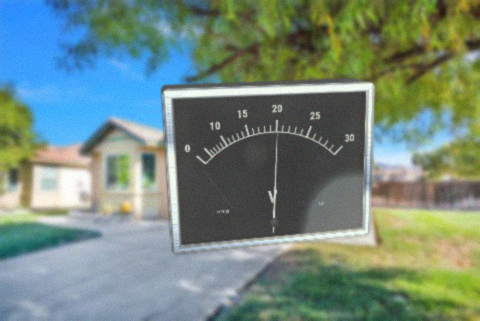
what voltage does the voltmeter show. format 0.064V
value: 20V
